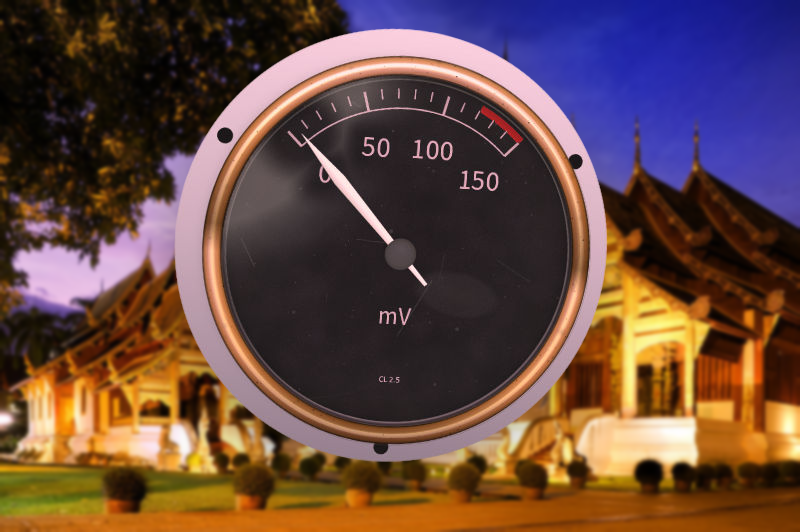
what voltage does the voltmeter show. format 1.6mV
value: 5mV
